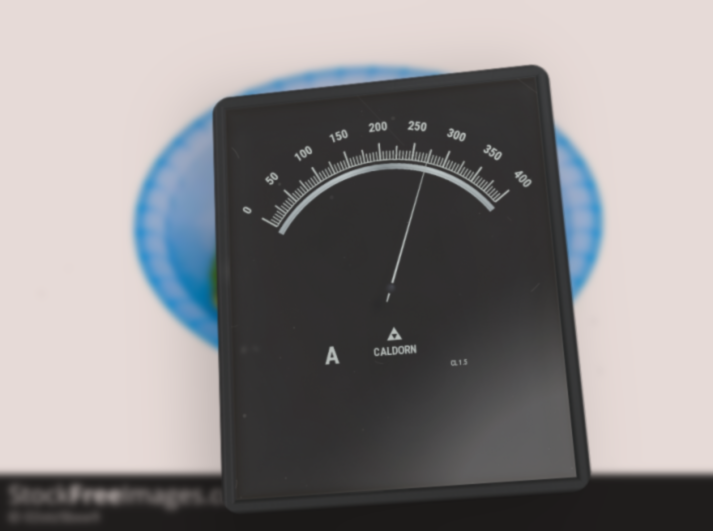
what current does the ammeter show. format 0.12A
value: 275A
